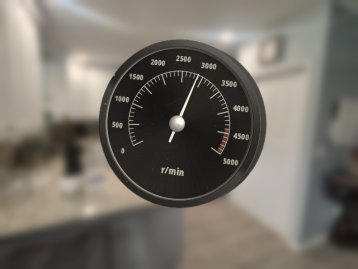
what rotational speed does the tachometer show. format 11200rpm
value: 2900rpm
